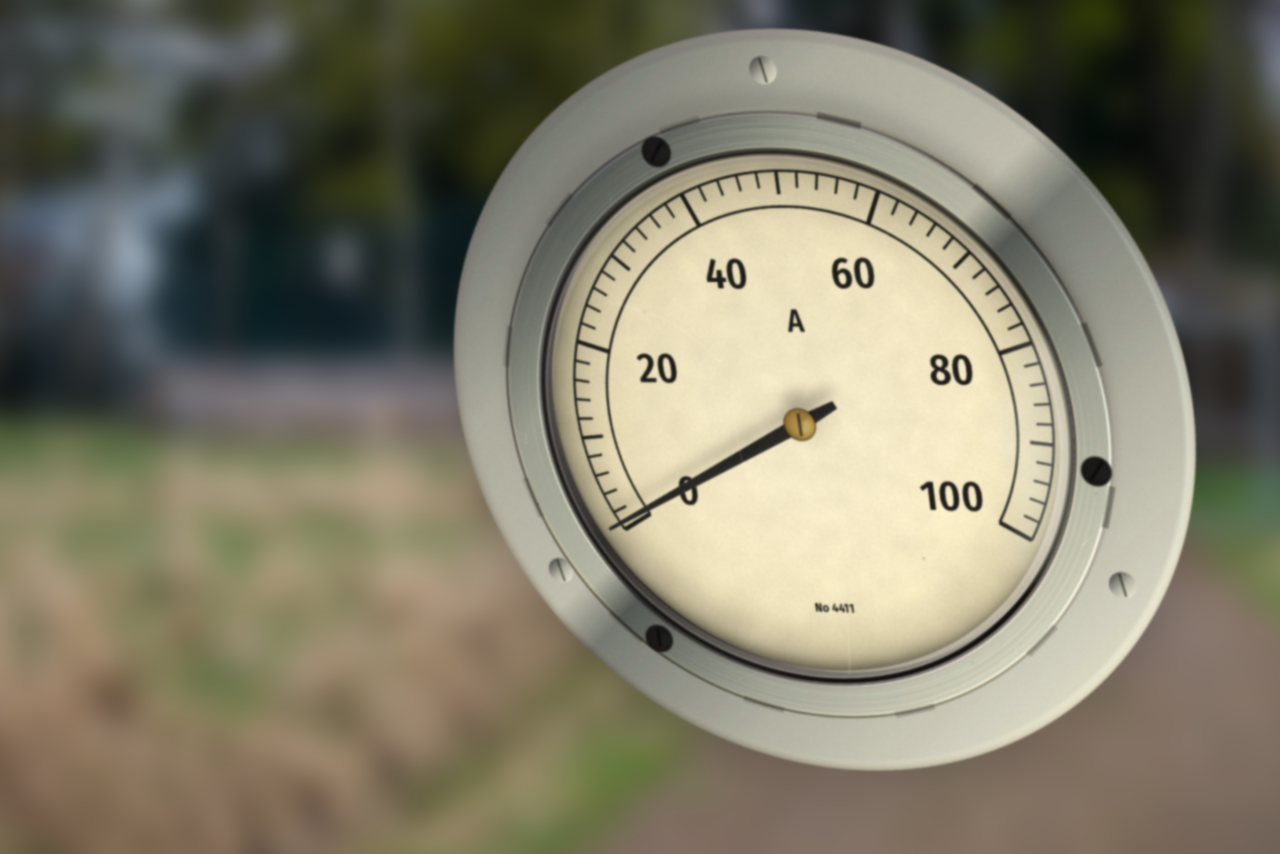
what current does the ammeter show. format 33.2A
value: 1A
